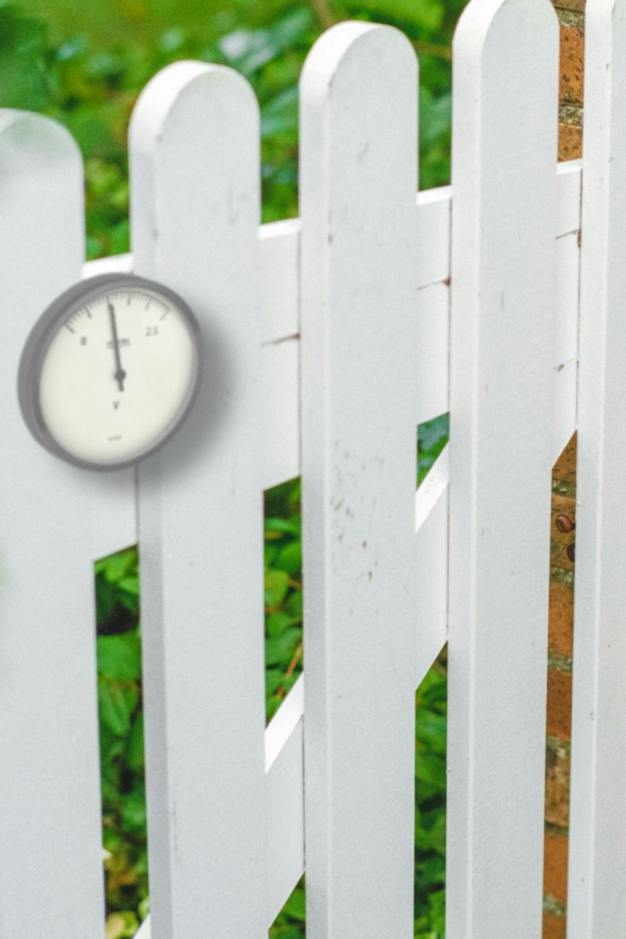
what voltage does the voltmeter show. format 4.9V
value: 1V
